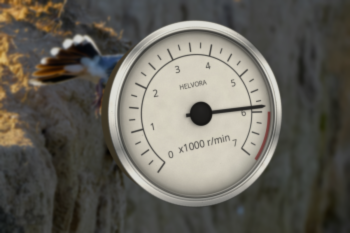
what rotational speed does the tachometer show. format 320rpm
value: 5875rpm
